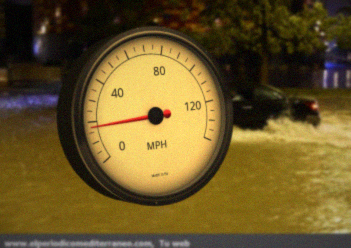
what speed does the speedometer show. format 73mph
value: 17.5mph
